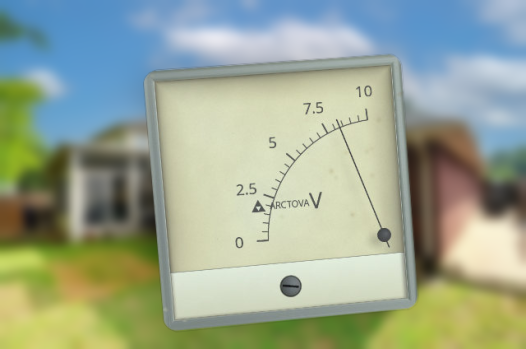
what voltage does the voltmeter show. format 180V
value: 8.25V
